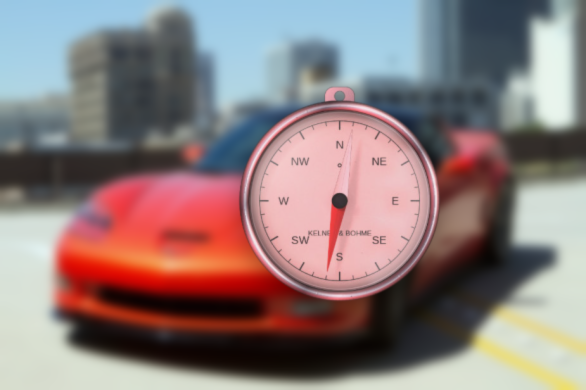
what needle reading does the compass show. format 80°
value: 190°
